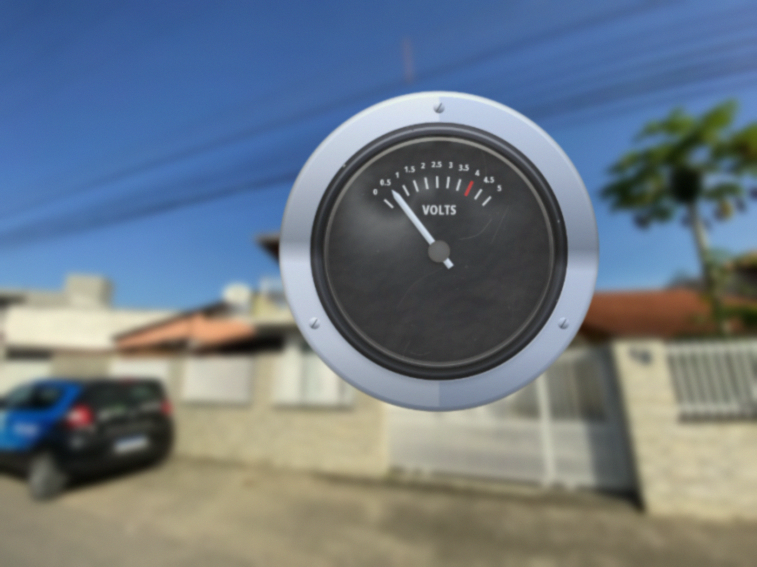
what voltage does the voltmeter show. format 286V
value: 0.5V
